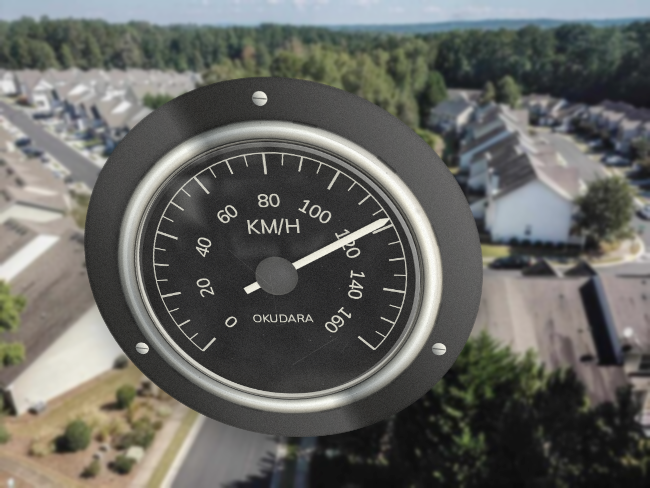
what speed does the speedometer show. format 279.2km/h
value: 117.5km/h
